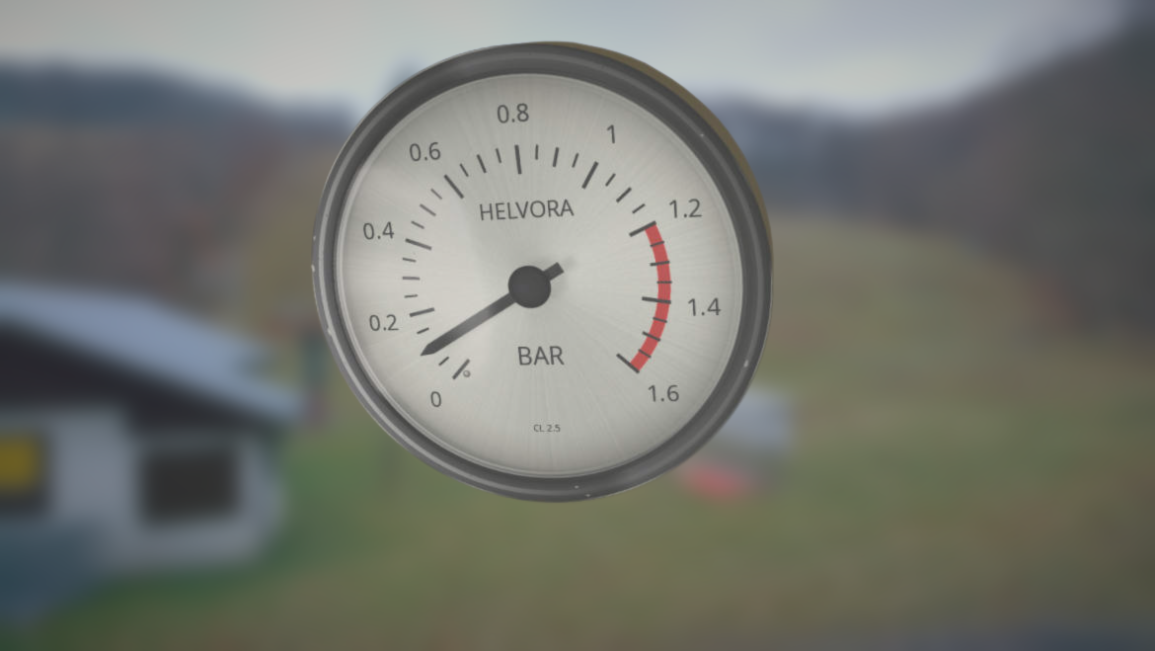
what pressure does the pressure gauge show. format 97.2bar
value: 0.1bar
